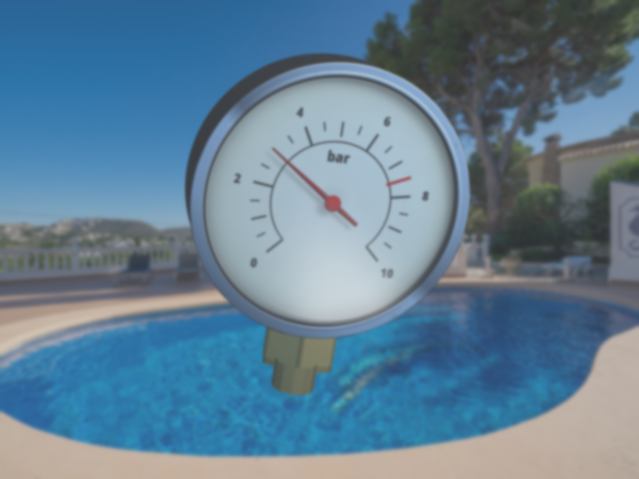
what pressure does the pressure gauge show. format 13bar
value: 3bar
